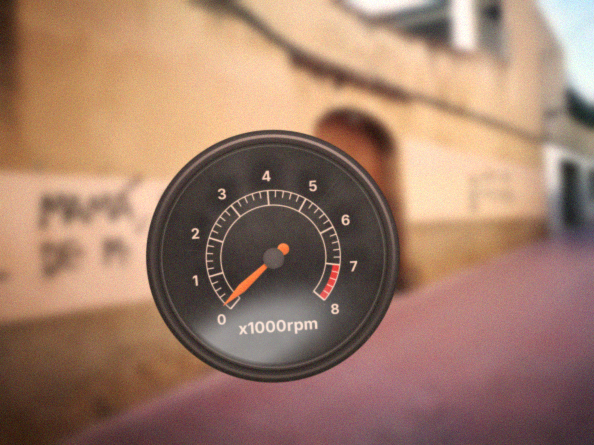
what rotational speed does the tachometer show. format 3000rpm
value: 200rpm
